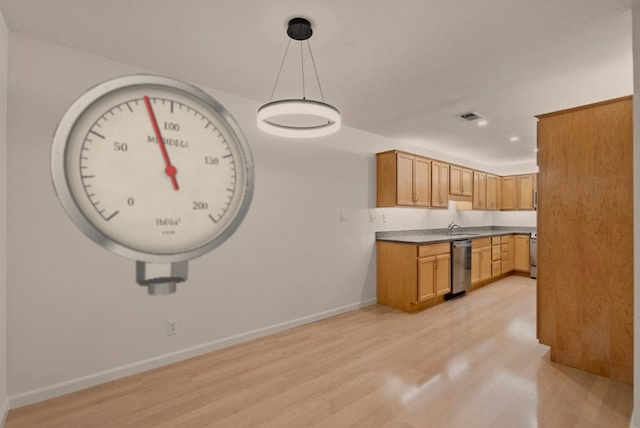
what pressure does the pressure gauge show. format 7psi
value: 85psi
